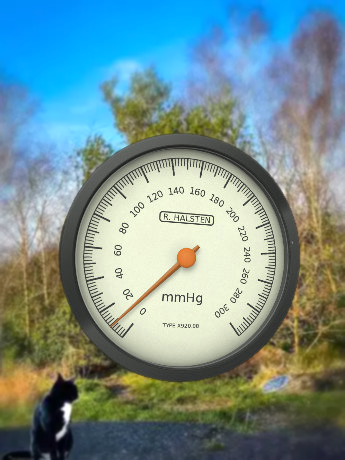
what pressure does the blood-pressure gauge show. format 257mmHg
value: 10mmHg
